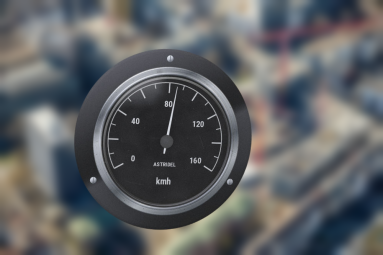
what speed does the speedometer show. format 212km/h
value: 85km/h
